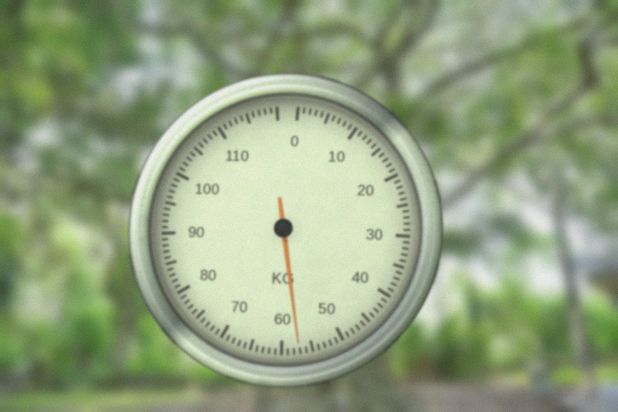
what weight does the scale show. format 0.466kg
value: 57kg
